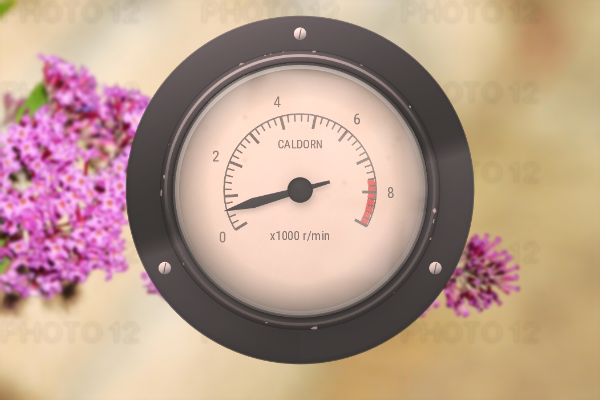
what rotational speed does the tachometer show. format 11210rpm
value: 600rpm
